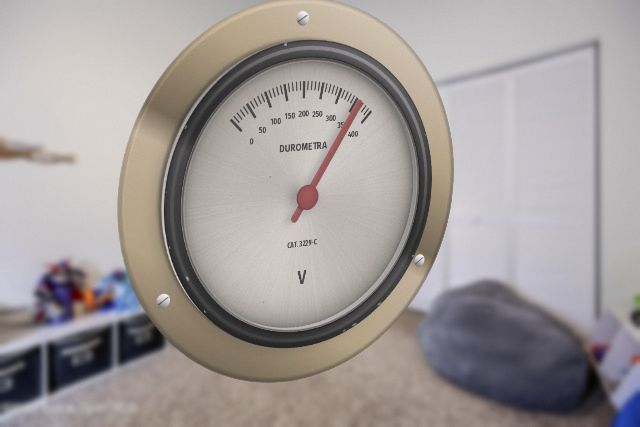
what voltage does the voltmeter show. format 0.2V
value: 350V
